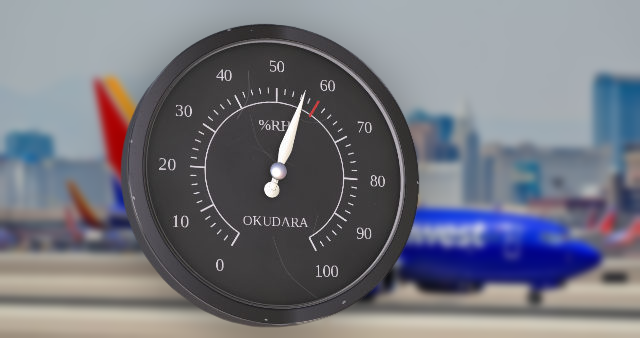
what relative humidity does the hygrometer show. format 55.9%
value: 56%
